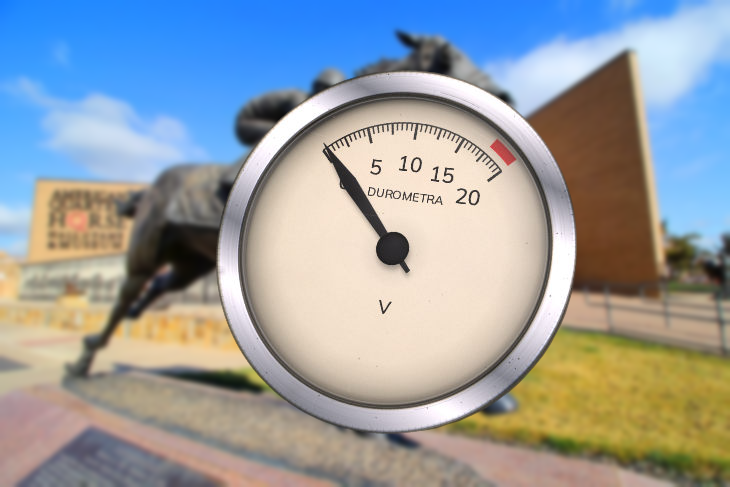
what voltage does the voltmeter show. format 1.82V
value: 0.5V
